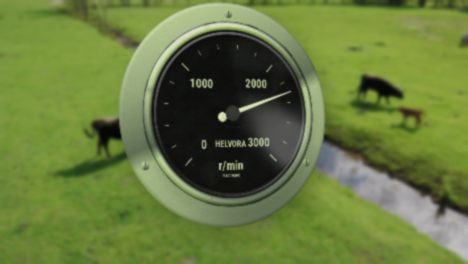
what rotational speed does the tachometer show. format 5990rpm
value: 2300rpm
